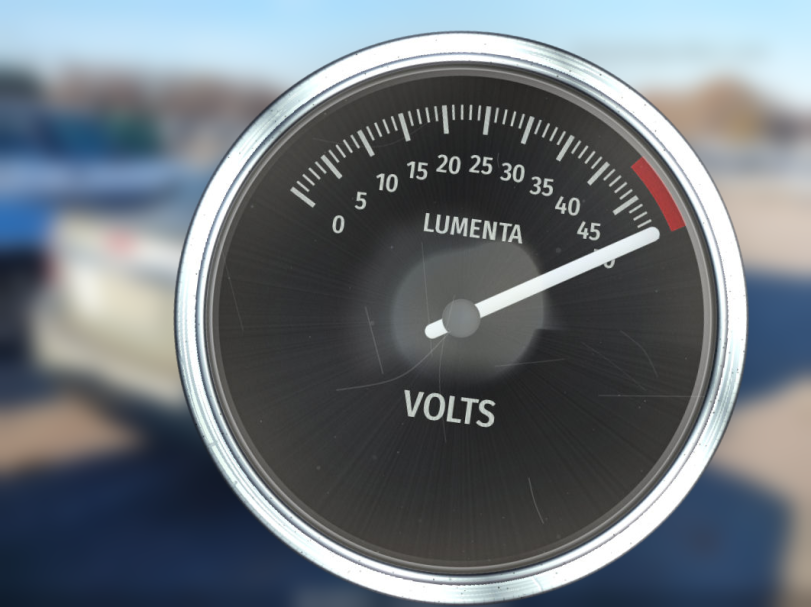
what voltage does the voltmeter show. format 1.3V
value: 49.5V
